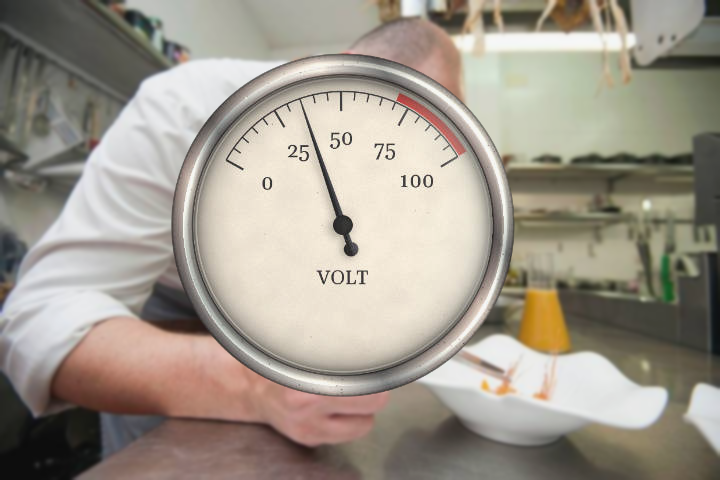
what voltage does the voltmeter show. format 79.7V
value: 35V
